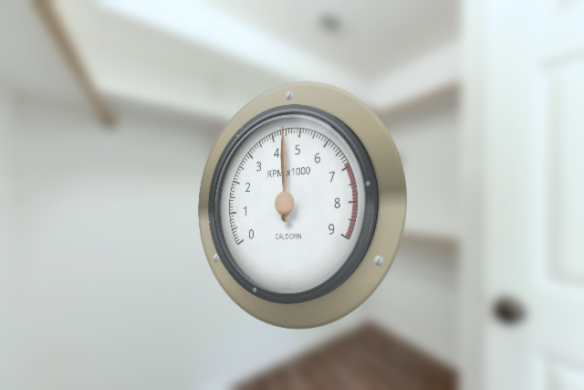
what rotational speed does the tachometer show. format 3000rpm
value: 4500rpm
